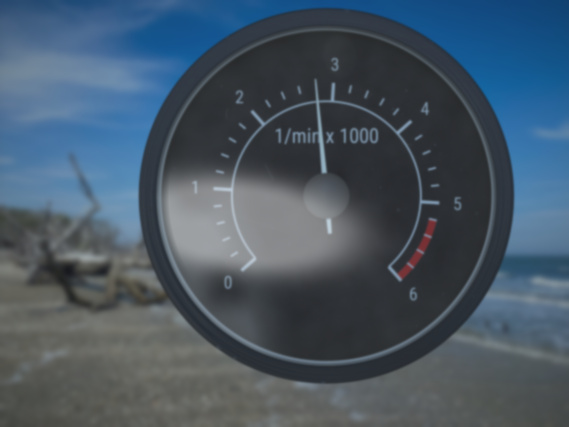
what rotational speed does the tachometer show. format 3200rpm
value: 2800rpm
